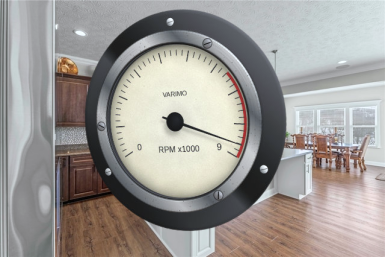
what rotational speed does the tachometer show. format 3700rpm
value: 8600rpm
